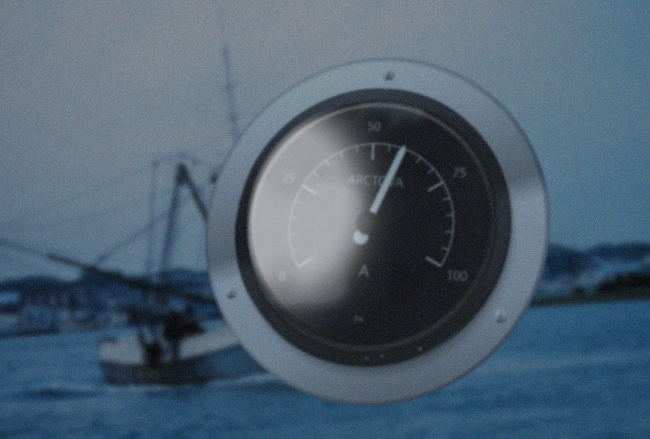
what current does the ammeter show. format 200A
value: 60A
